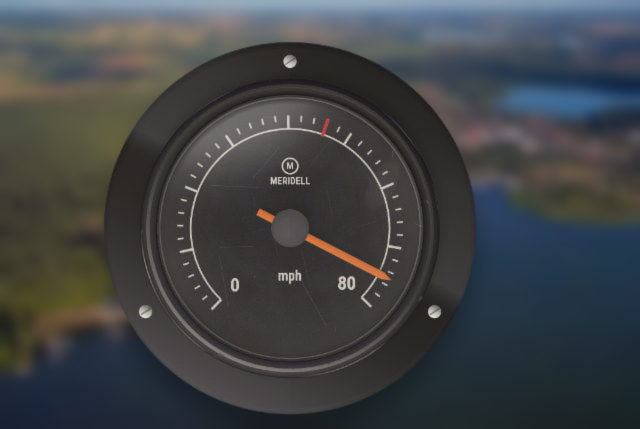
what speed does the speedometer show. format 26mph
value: 75mph
